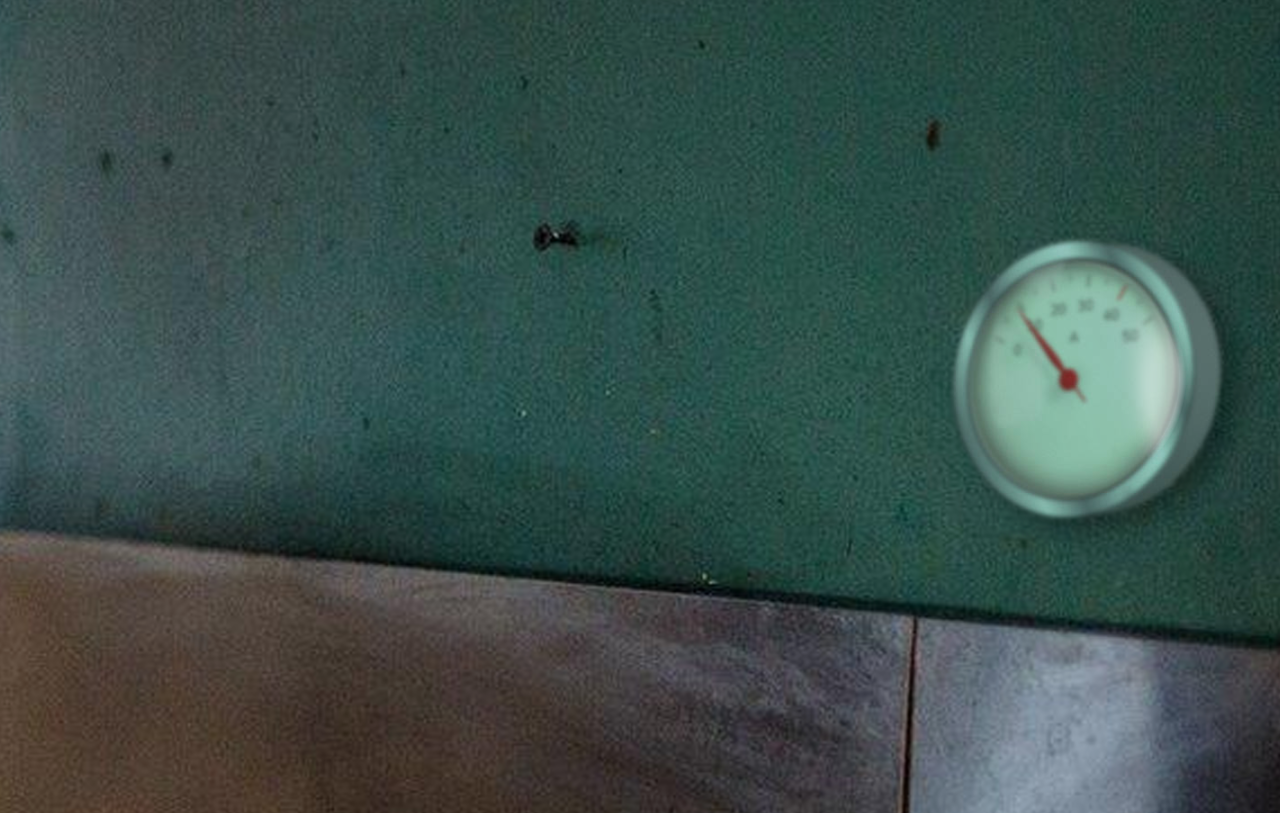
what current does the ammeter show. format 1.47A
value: 10A
